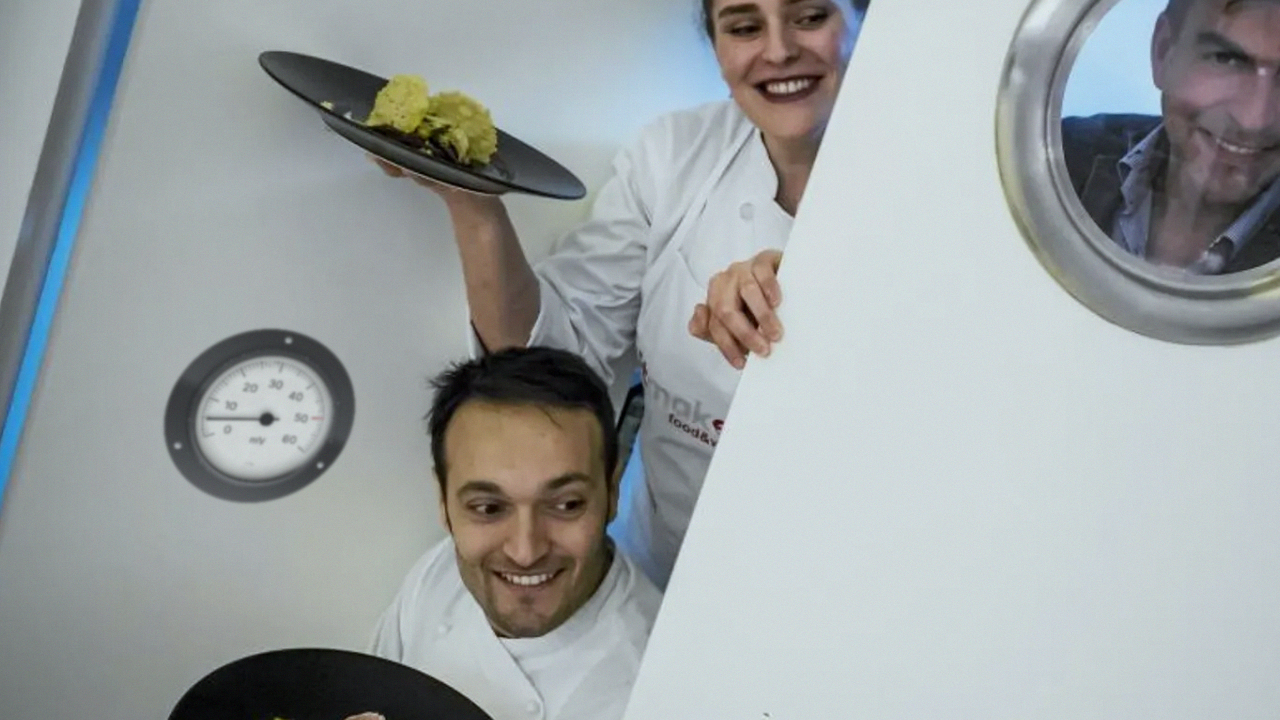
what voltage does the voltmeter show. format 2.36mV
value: 5mV
